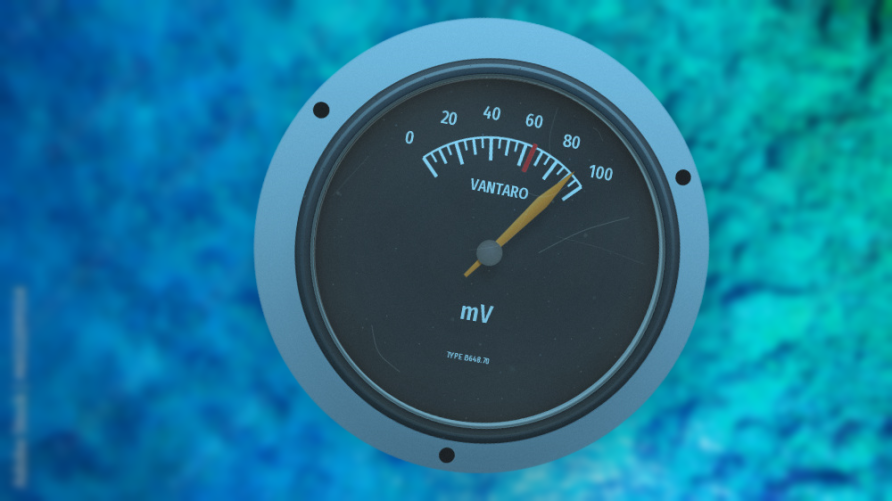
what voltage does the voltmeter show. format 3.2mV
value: 90mV
